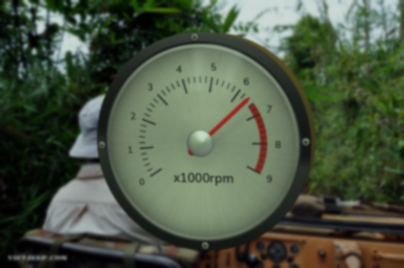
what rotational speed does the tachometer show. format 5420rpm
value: 6400rpm
